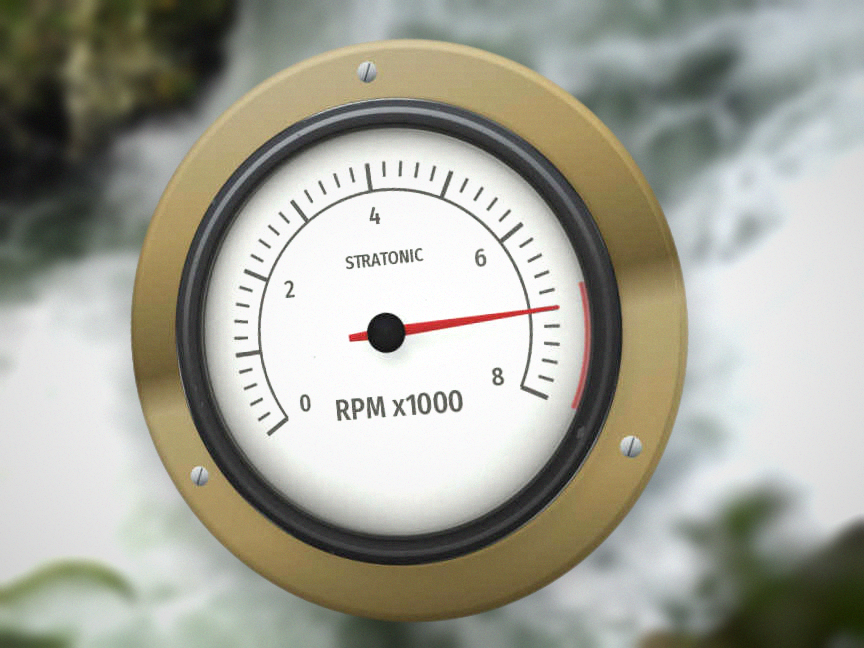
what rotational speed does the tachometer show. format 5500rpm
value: 7000rpm
